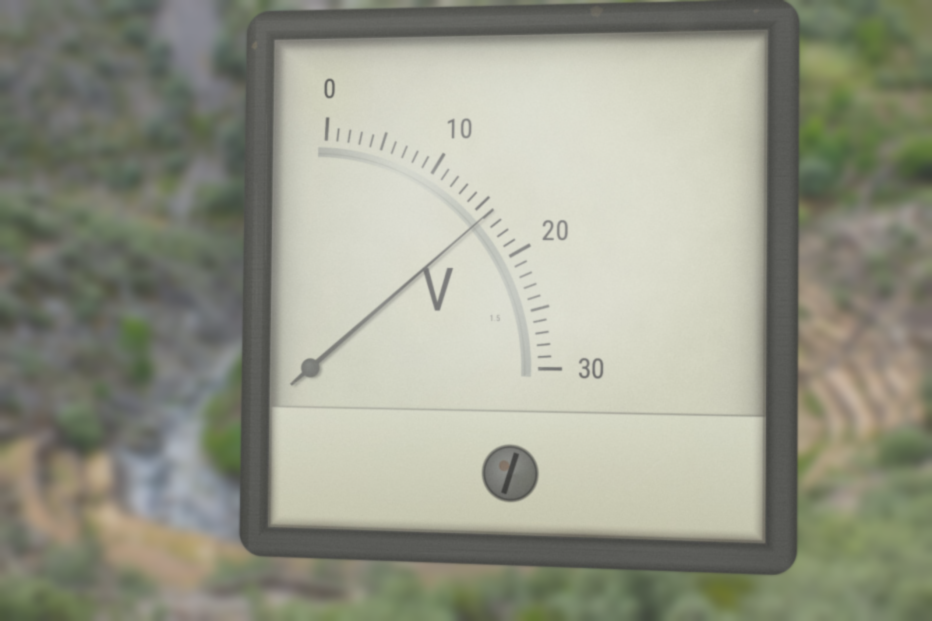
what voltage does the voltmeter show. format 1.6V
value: 16V
